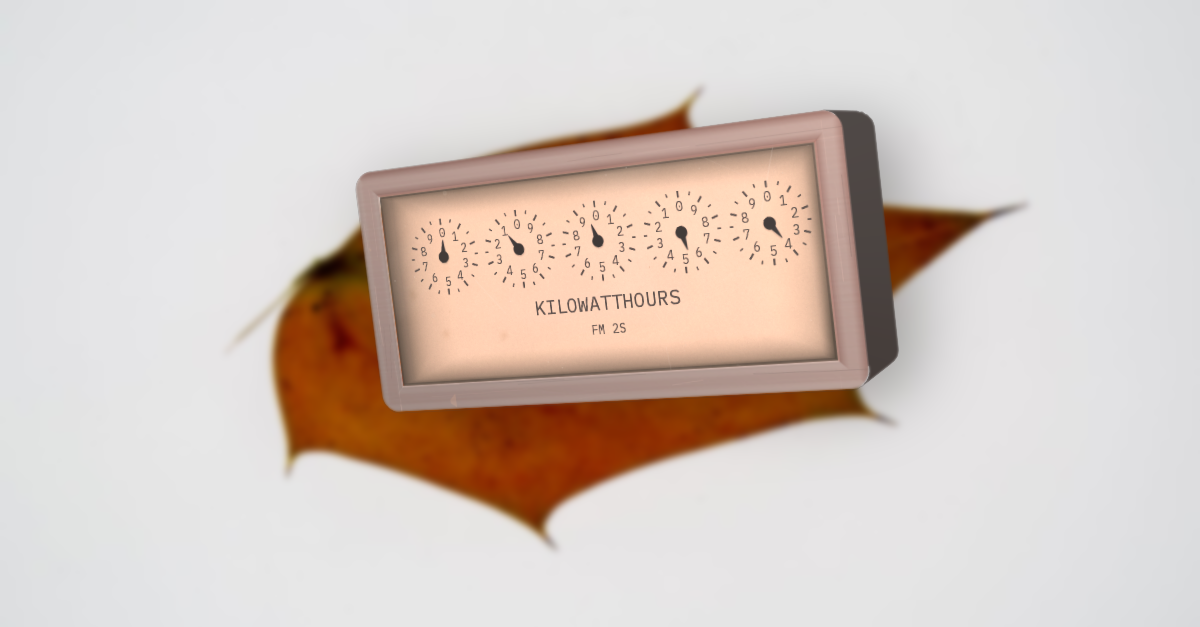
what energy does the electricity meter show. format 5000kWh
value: 954kWh
